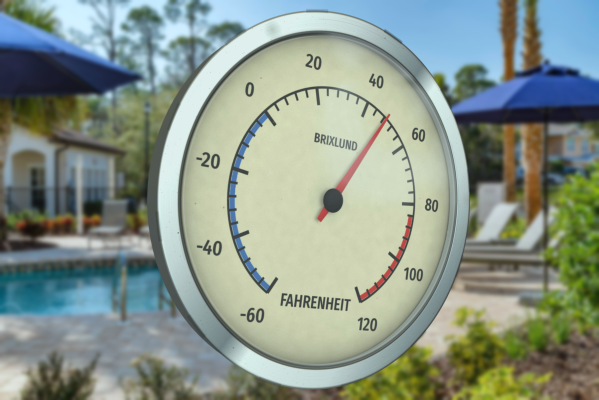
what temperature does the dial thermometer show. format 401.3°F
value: 48°F
